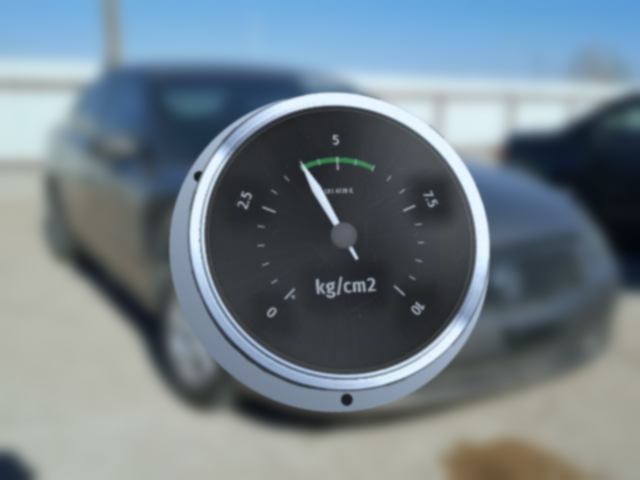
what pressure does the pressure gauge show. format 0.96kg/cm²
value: 4kg/cm²
